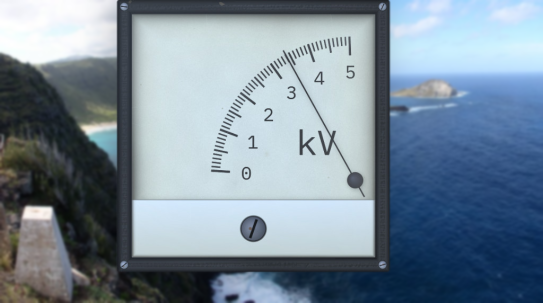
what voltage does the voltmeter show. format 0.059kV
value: 3.4kV
